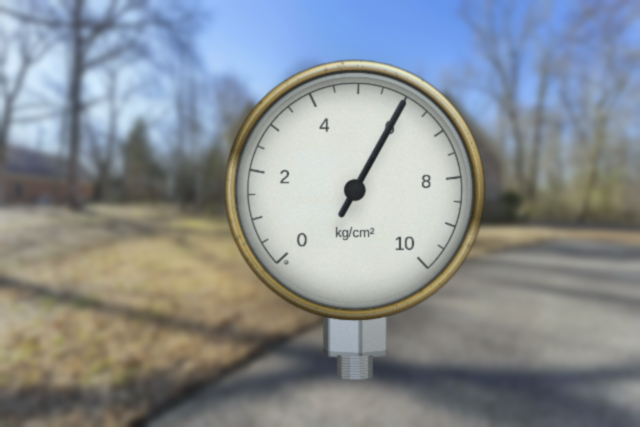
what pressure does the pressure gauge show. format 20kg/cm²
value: 6kg/cm²
